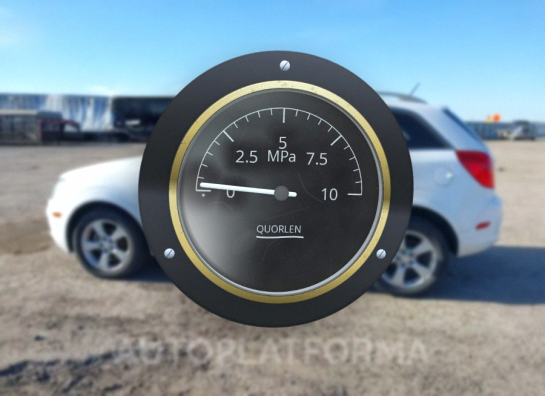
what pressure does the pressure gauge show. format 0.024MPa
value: 0.25MPa
